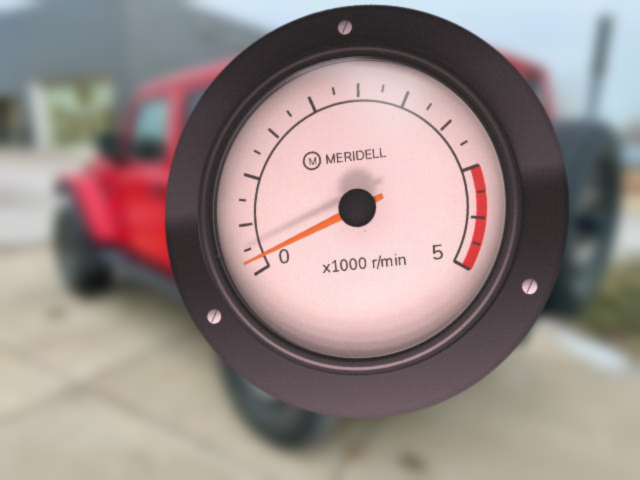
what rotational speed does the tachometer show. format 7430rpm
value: 125rpm
